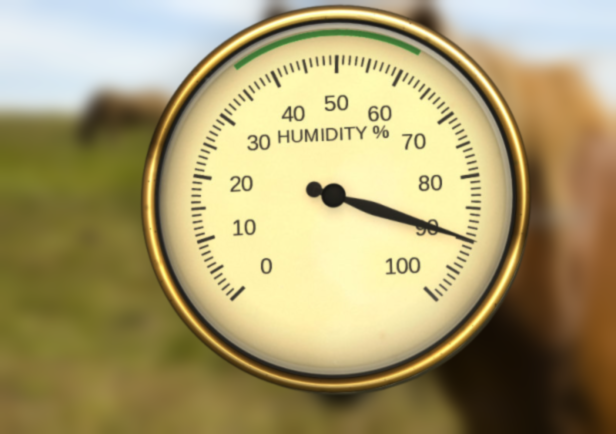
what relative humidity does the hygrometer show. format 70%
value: 90%
